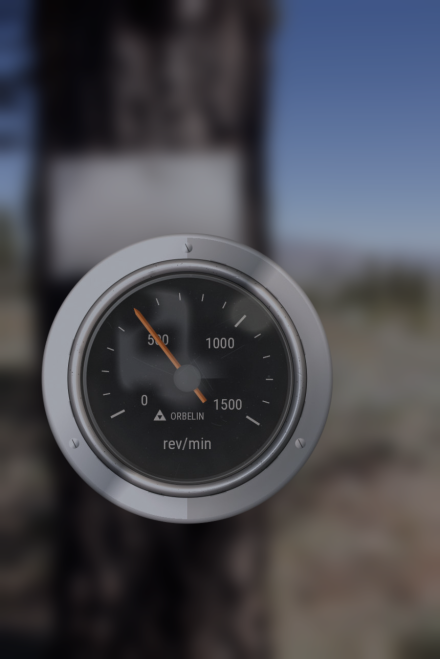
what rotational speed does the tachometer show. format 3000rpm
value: 500rpm
